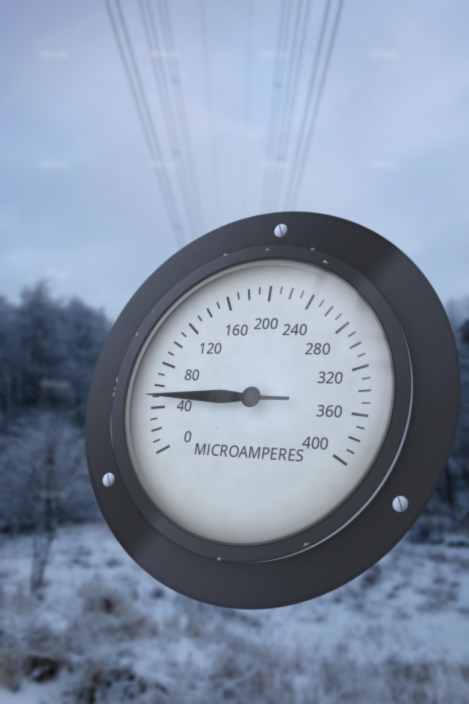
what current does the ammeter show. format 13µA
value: 50µA
